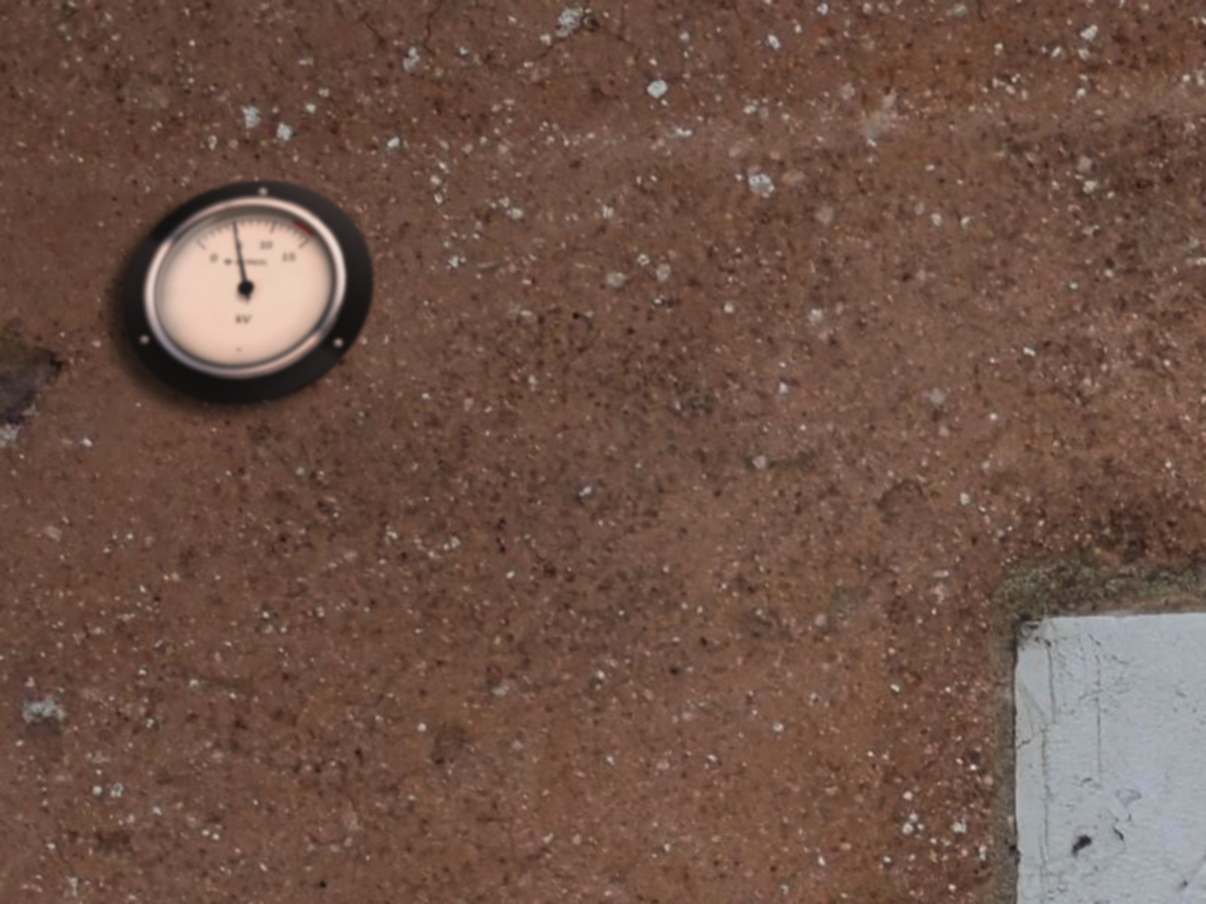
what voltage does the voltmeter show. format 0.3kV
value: 5kV
